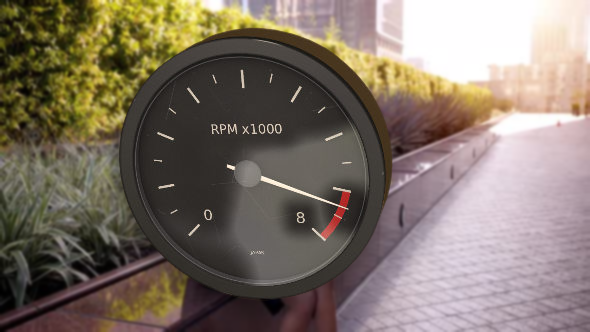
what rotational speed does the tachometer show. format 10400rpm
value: 7250rpm
